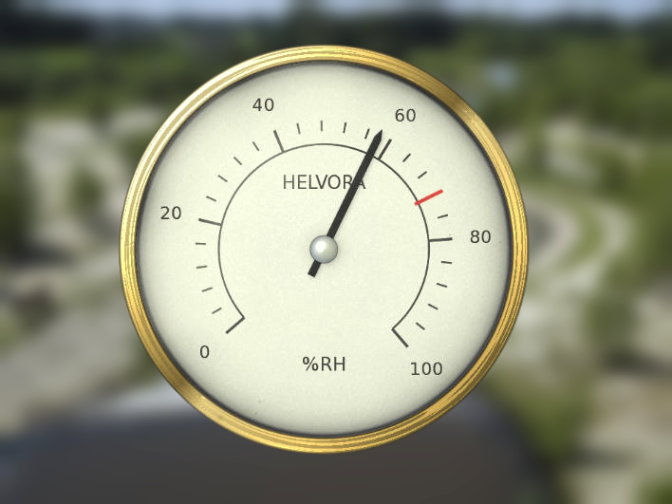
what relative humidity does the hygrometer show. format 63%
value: 58%
